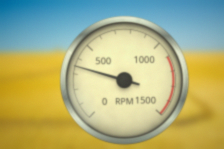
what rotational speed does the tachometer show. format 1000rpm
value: 350rpm
